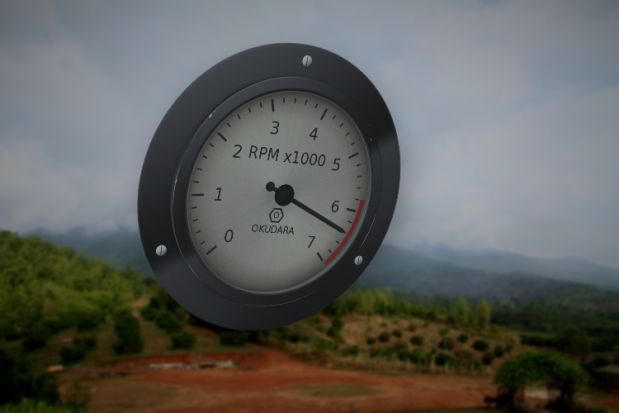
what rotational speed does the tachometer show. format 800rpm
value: 6400rpm
